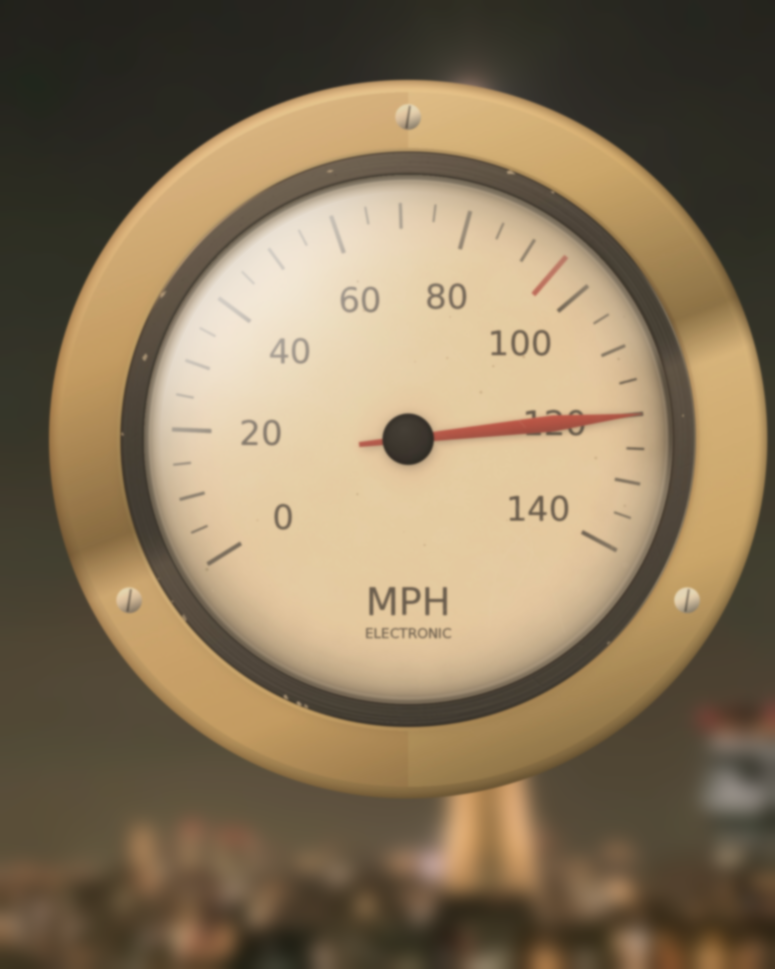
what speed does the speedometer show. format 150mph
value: 120mph
